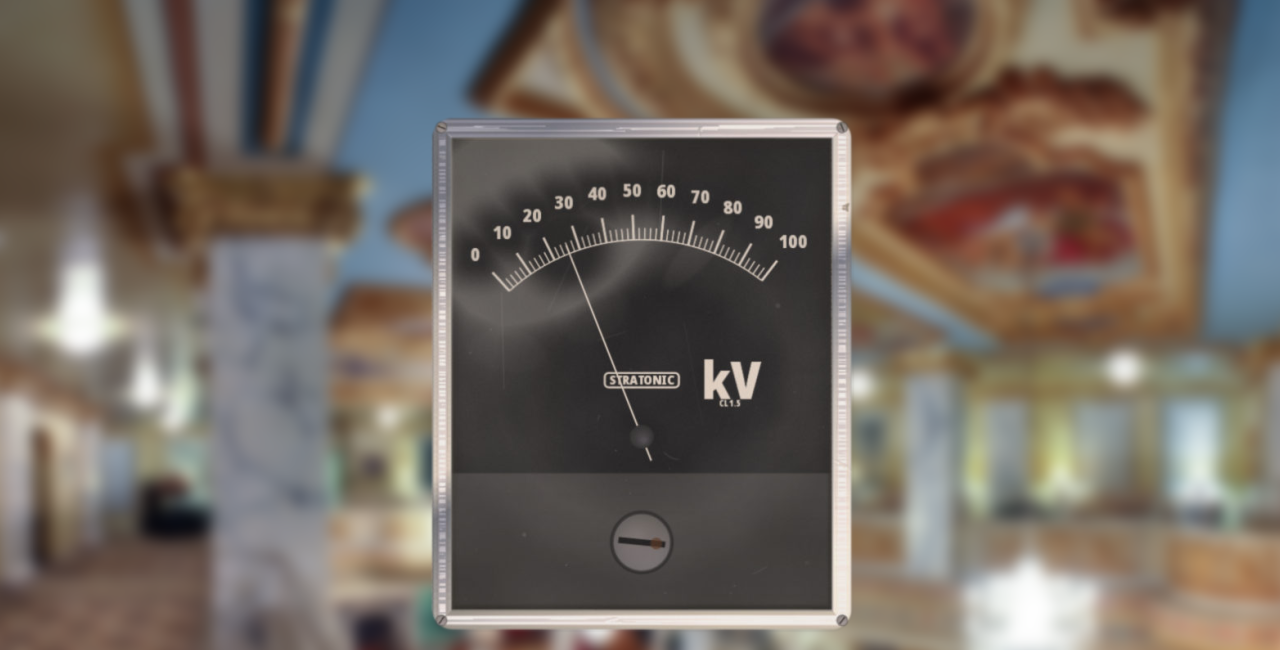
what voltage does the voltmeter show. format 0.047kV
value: 26kV
